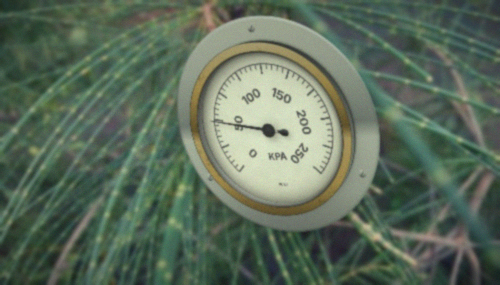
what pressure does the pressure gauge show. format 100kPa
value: 50kPa
